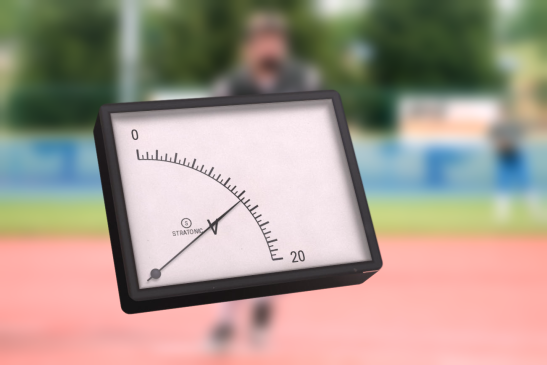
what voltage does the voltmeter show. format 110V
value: 12.5V
